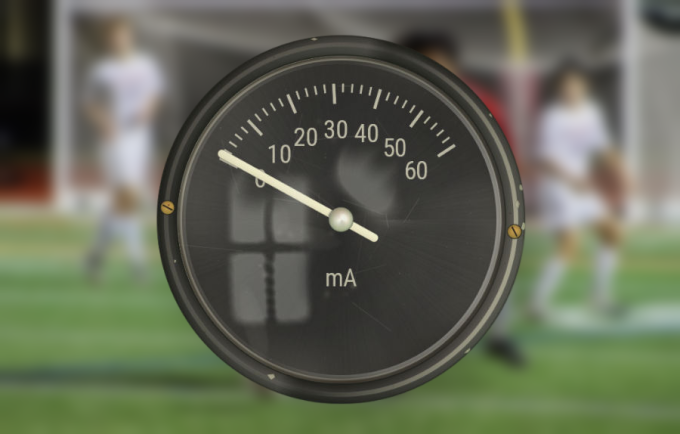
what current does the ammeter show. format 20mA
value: 1mA
